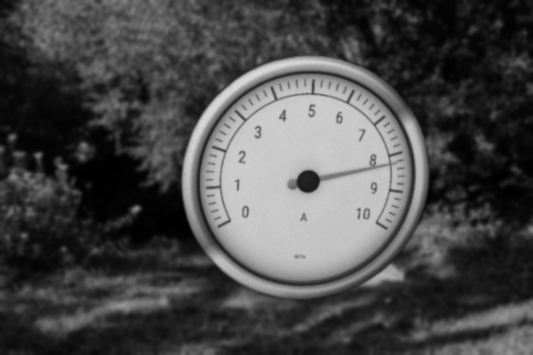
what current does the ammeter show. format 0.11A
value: 8.2A
